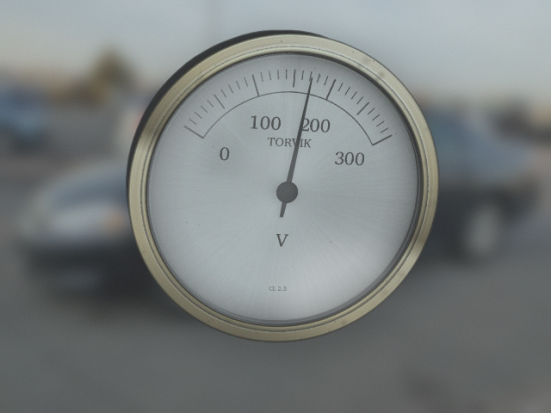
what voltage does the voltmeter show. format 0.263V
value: 170V
